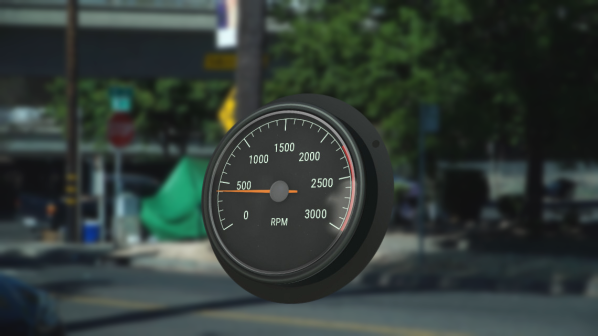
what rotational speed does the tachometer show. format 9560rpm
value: 400rpm
